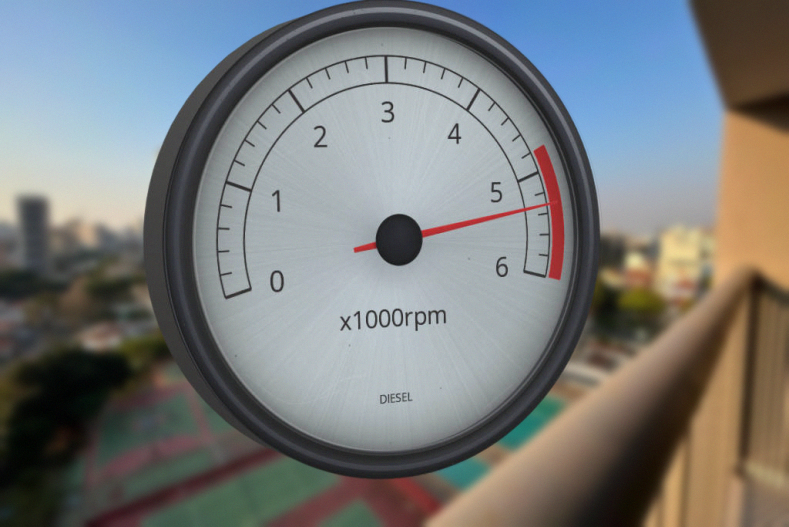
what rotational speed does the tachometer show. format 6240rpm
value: 5300rpm
